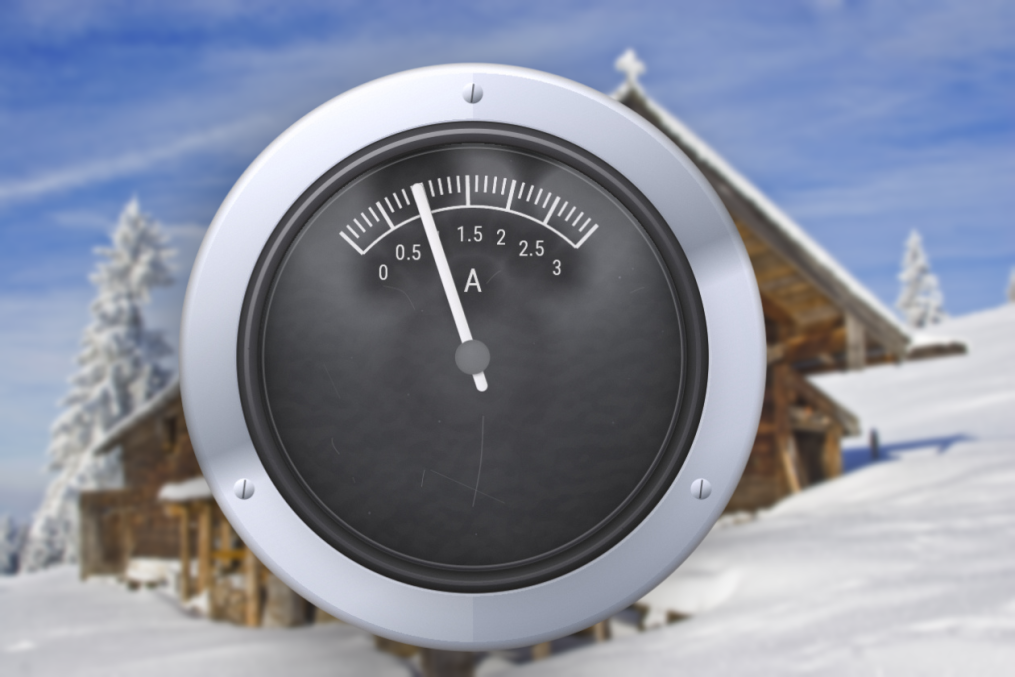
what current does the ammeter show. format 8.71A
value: 0.95A
